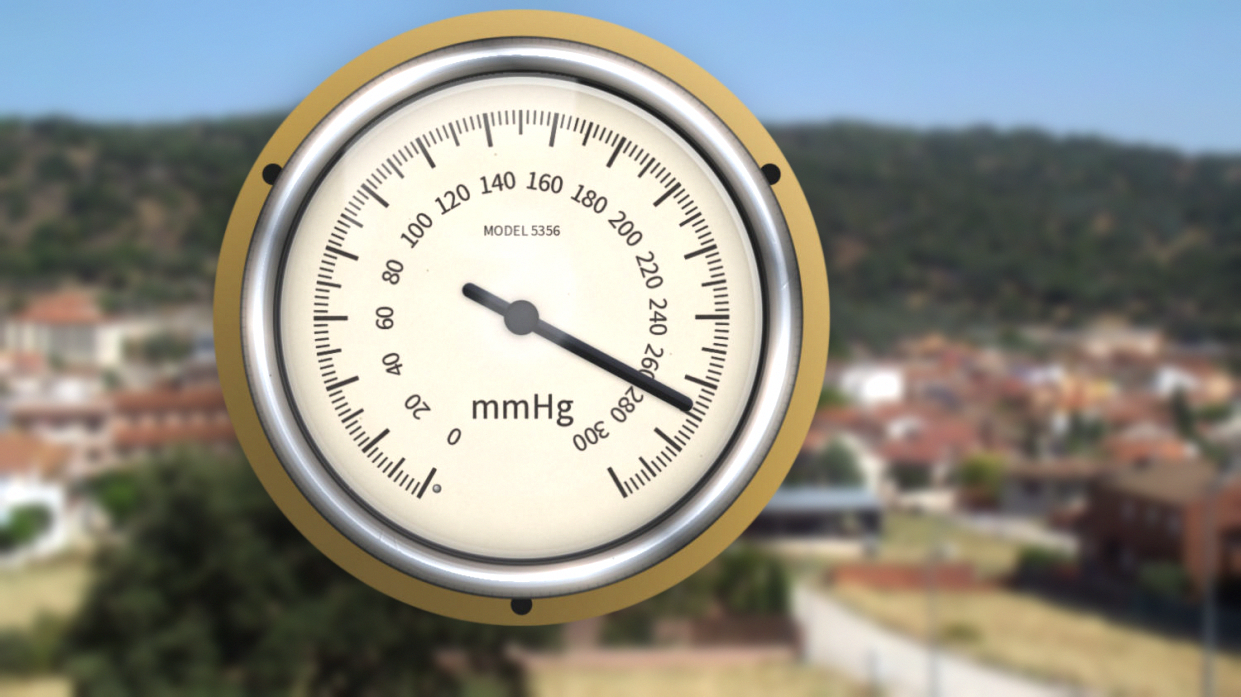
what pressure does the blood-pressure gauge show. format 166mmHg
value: 268mmHg
